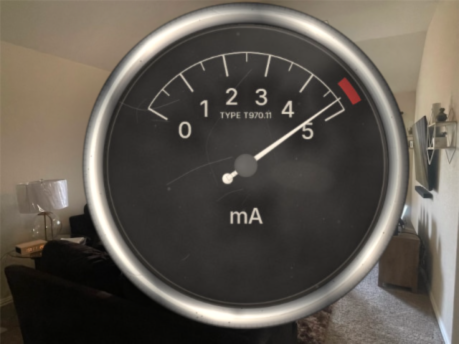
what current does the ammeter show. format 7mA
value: 4.75mA
